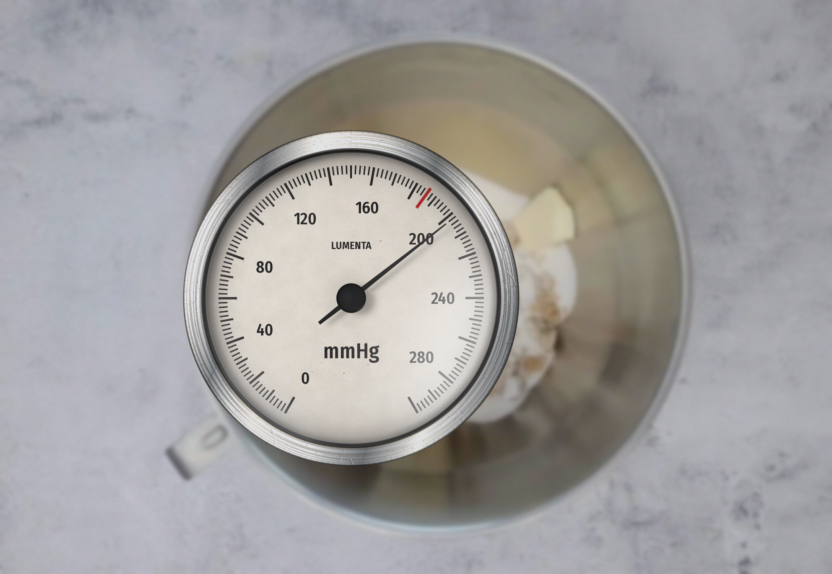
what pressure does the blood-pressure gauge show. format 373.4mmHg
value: 202mmHg
